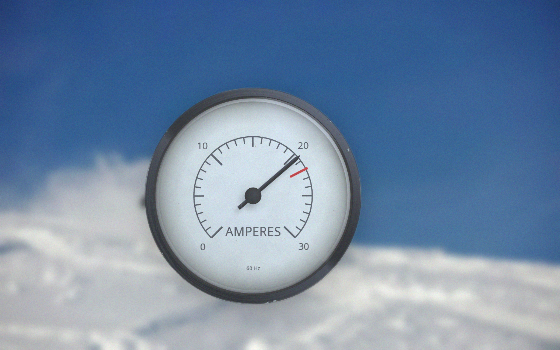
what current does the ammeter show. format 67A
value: 20.5A
